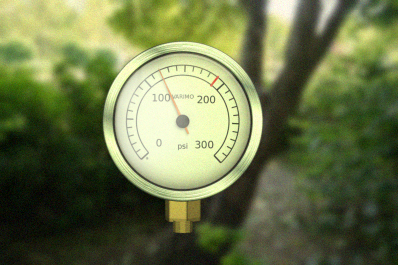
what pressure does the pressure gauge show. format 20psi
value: 120psi
